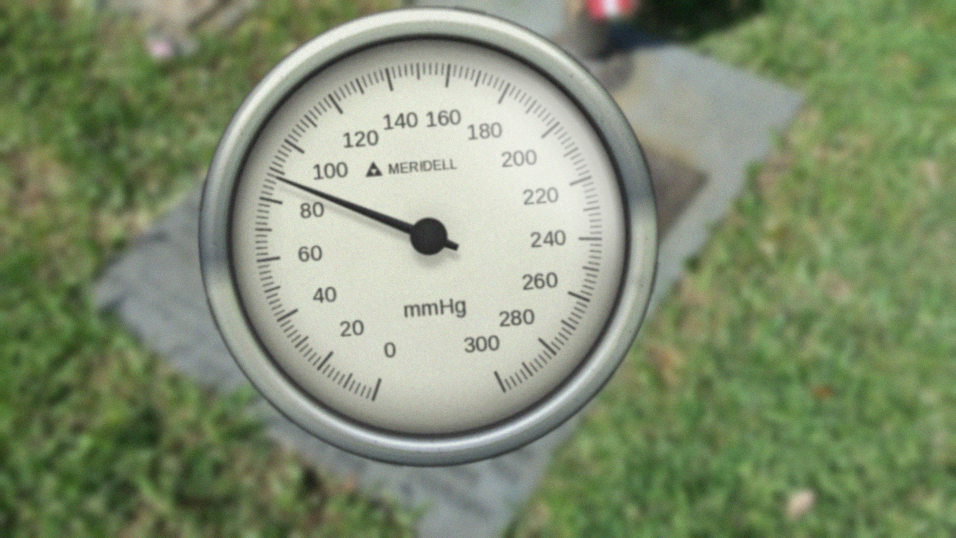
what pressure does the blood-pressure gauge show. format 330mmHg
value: 88mmHg
